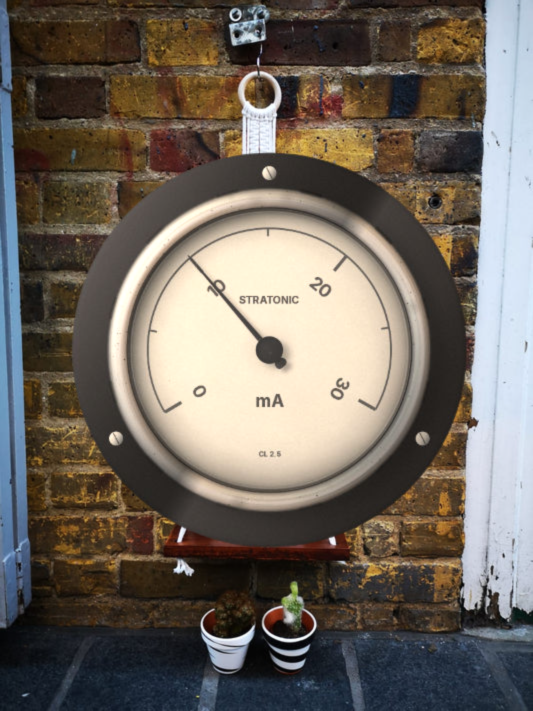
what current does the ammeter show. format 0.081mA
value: 10mA
